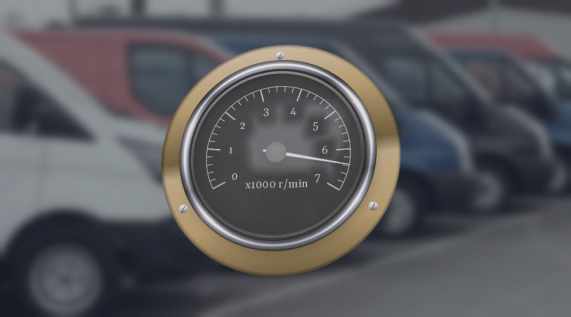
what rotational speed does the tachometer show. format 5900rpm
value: 6400rpm
